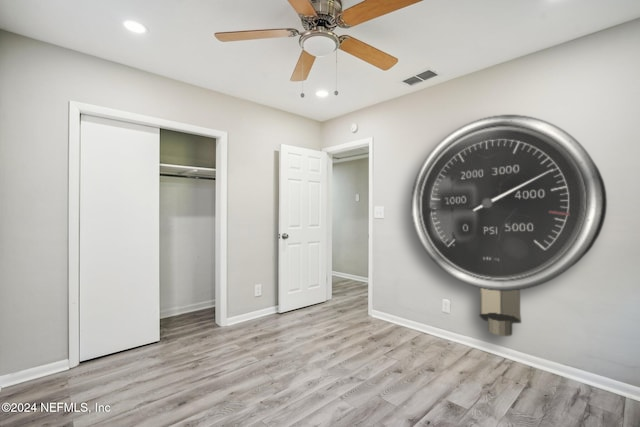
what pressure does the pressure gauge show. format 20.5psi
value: 3700psi
